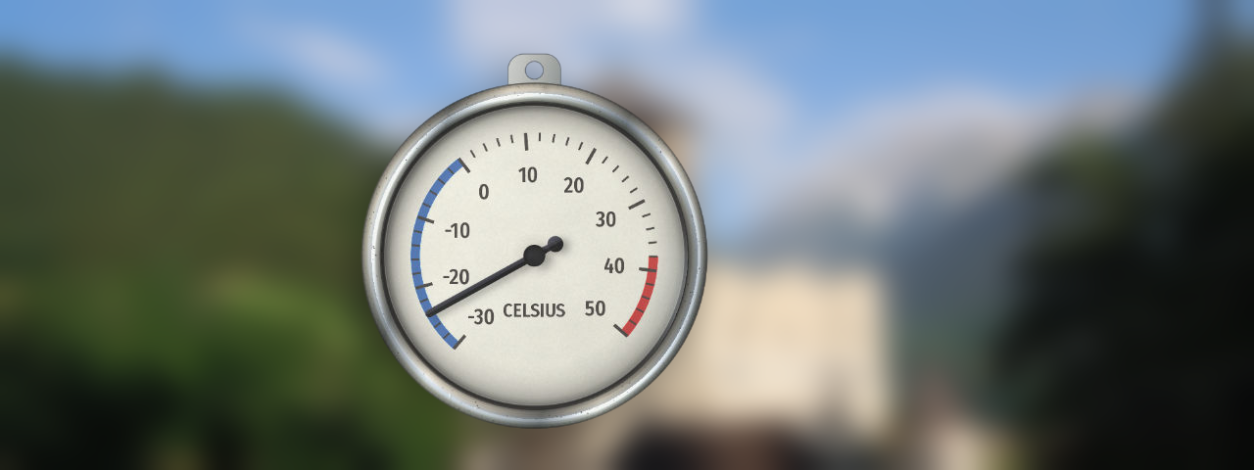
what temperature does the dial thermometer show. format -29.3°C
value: -24°C
